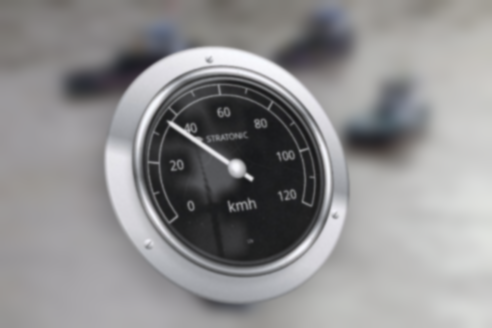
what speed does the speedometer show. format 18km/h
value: 35km/h
